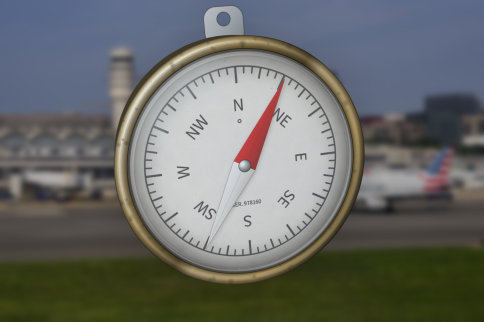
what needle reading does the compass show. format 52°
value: 30°
